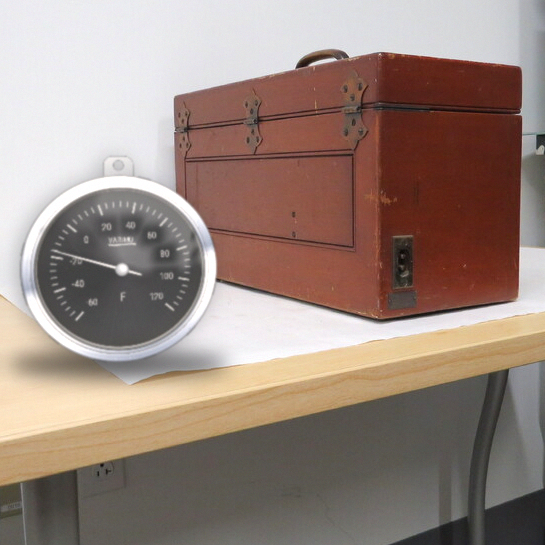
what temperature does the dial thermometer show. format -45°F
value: -16°F
